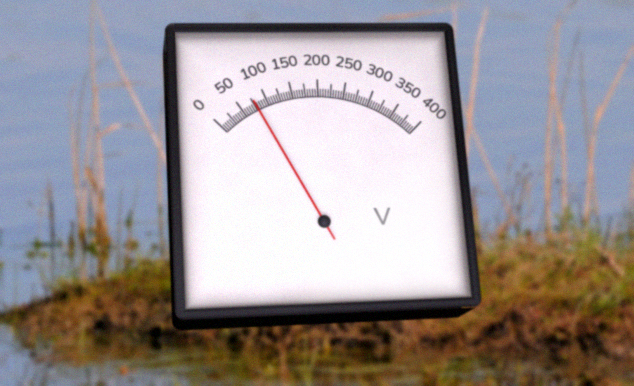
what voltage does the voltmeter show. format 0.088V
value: 75V
